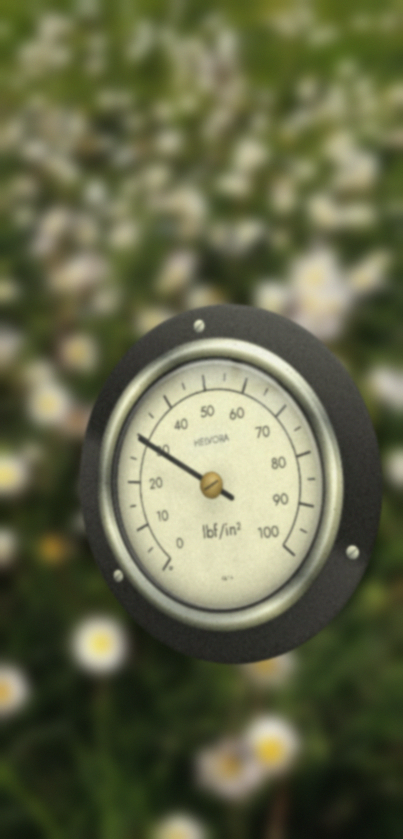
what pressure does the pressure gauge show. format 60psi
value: 30psi
